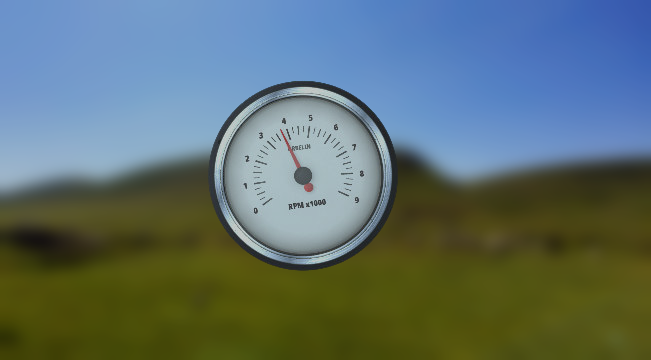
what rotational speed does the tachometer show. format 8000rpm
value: 3750rpm
